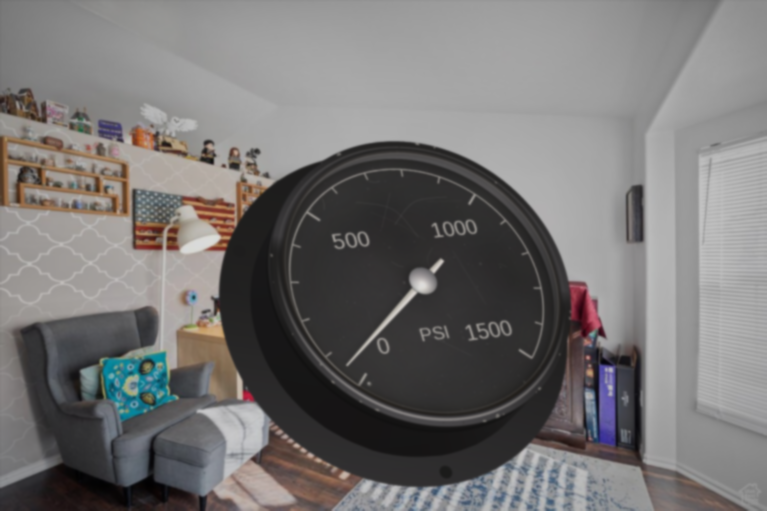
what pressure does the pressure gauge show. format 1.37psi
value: 50psi
